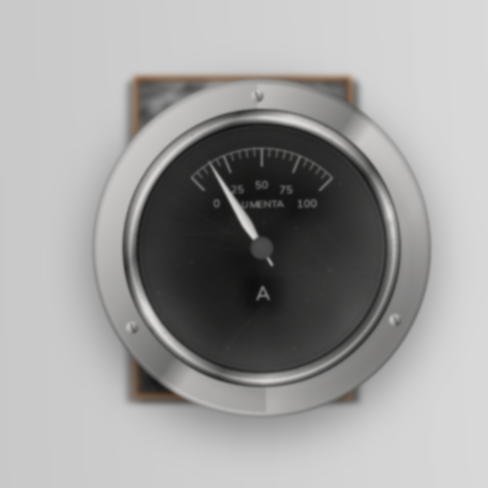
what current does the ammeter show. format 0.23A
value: 15A
